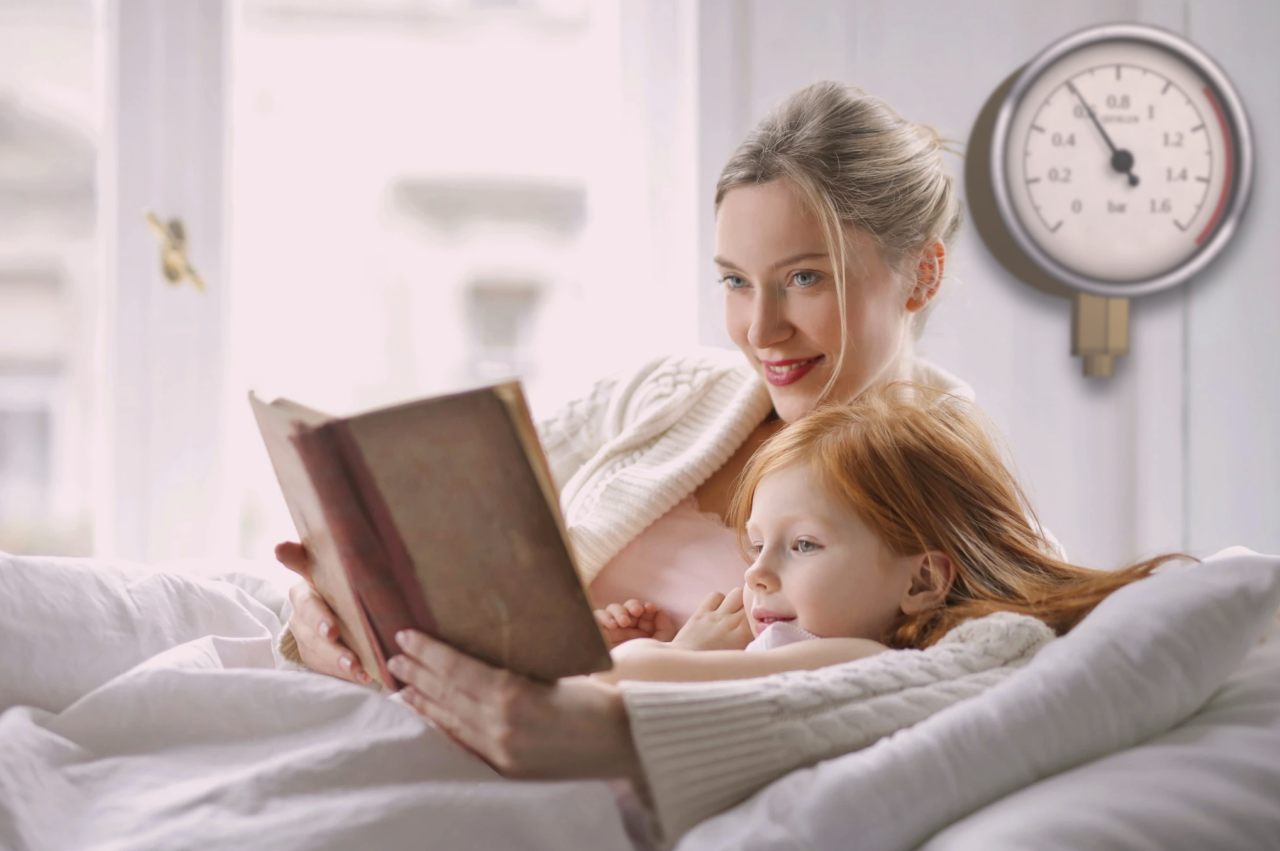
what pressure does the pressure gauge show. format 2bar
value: 0.6bar
